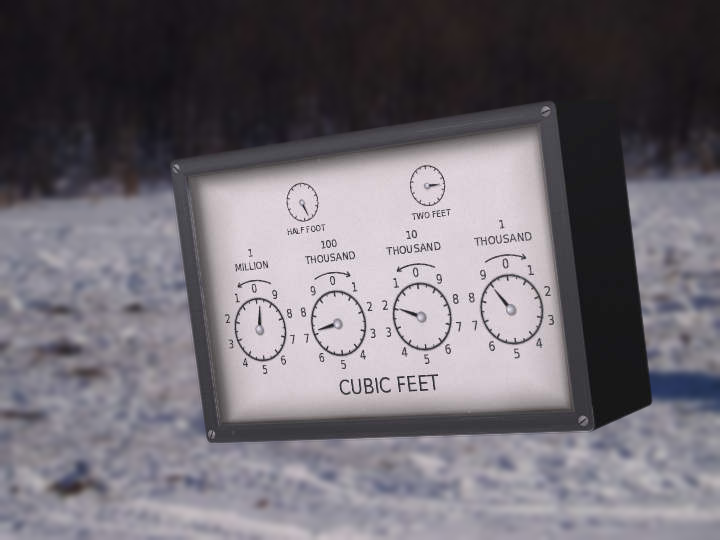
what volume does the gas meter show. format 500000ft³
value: 971900ft³
